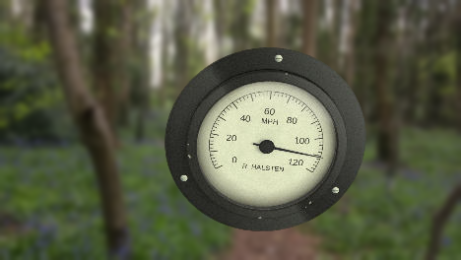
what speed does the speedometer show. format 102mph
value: 110mph
